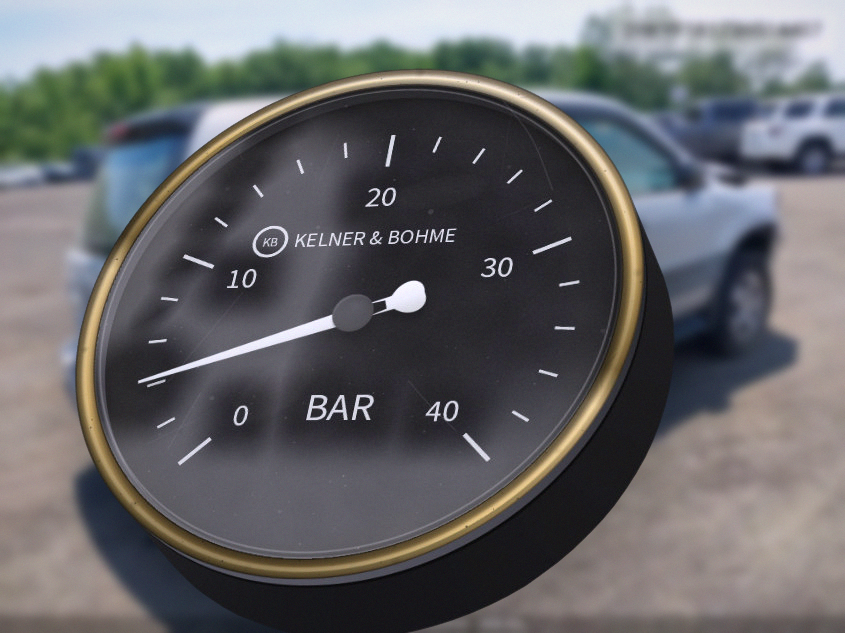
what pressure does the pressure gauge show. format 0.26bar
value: 4bar
